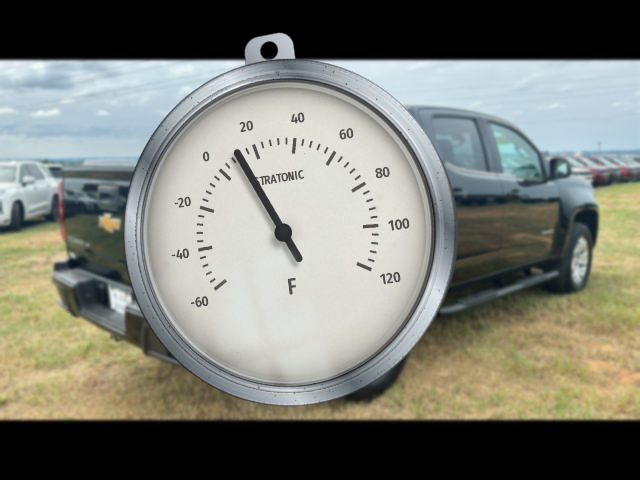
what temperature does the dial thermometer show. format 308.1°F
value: 12°F
